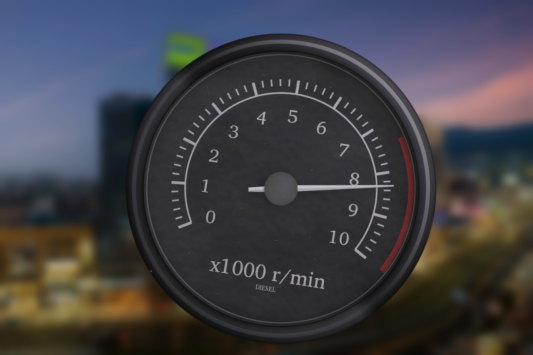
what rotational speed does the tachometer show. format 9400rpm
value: 8300rpm
